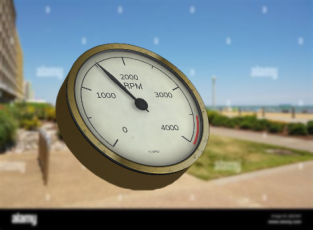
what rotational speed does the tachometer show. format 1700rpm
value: 1500rpm
